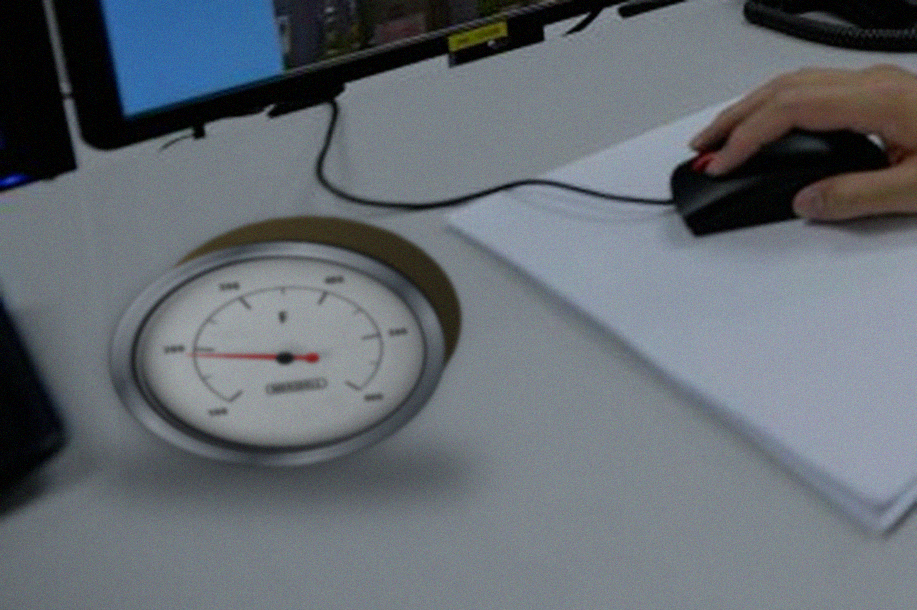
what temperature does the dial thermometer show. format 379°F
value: 200°F
